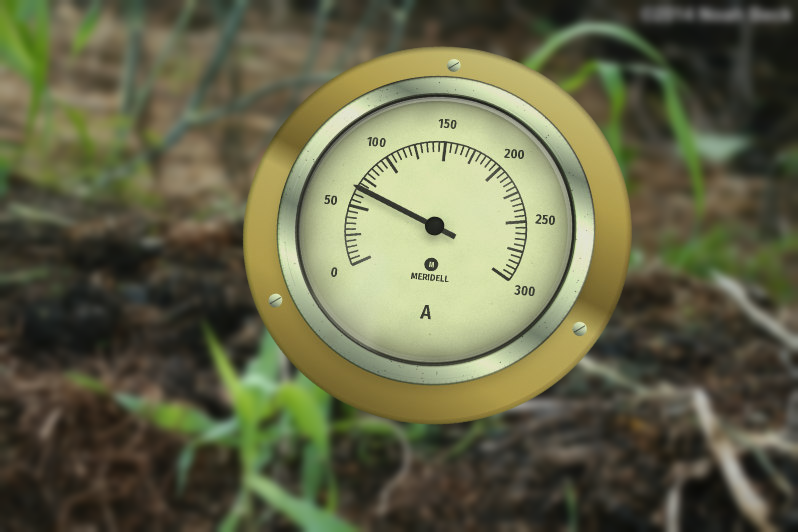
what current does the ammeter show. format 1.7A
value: 65A
